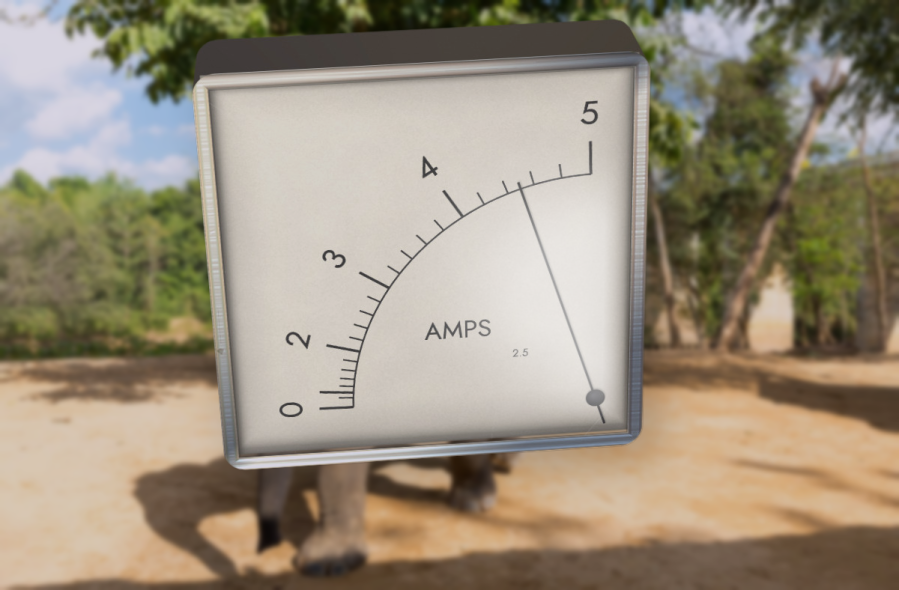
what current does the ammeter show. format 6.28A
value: 4.5A
